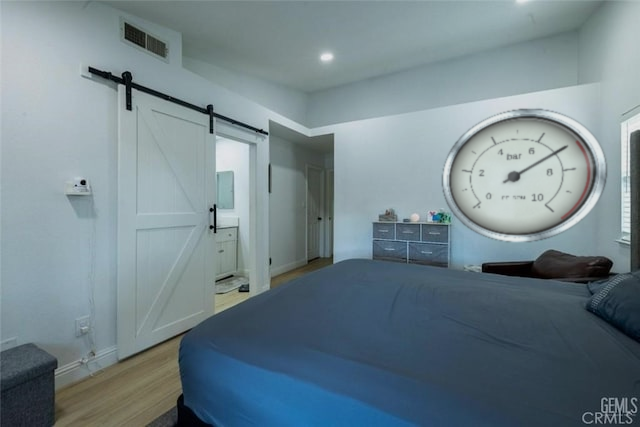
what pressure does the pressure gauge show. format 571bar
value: 7bar
